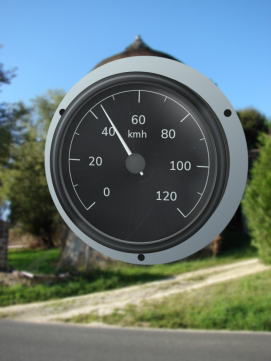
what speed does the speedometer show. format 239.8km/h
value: 45km/h
